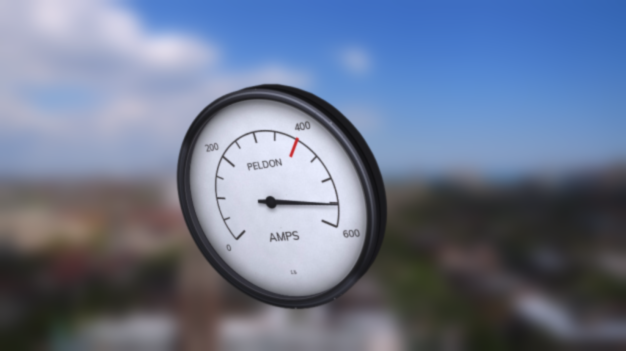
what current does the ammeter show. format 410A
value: 550A
